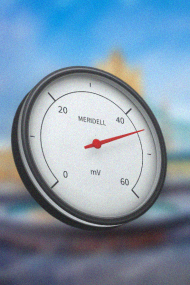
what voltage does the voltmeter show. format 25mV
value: 45mV
